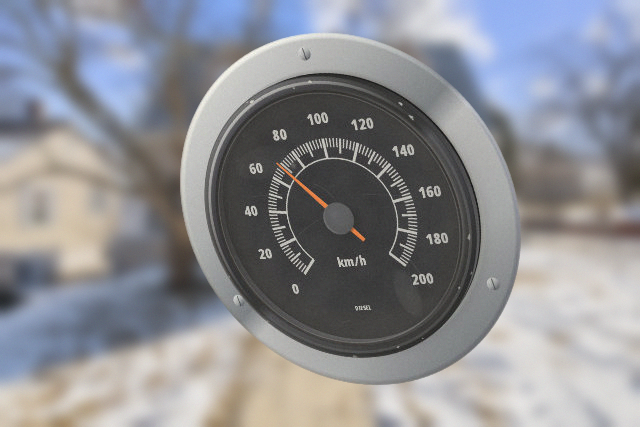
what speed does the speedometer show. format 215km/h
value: 70km/h
